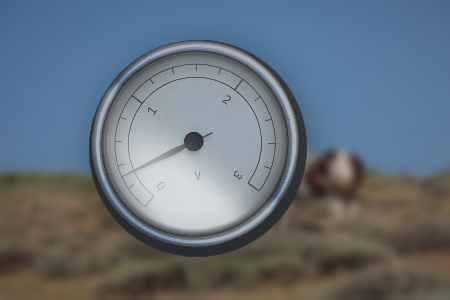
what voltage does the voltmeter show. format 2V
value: 0.3V
